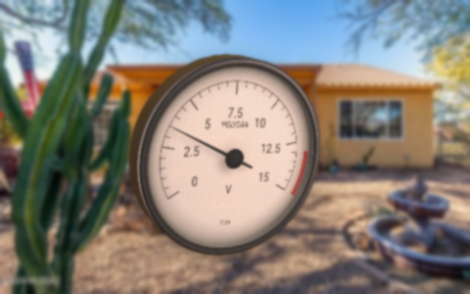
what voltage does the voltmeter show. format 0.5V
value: 3.5V
